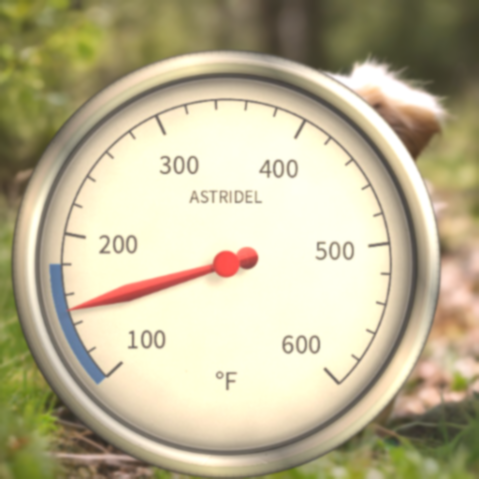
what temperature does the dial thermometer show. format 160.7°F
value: 150°F
